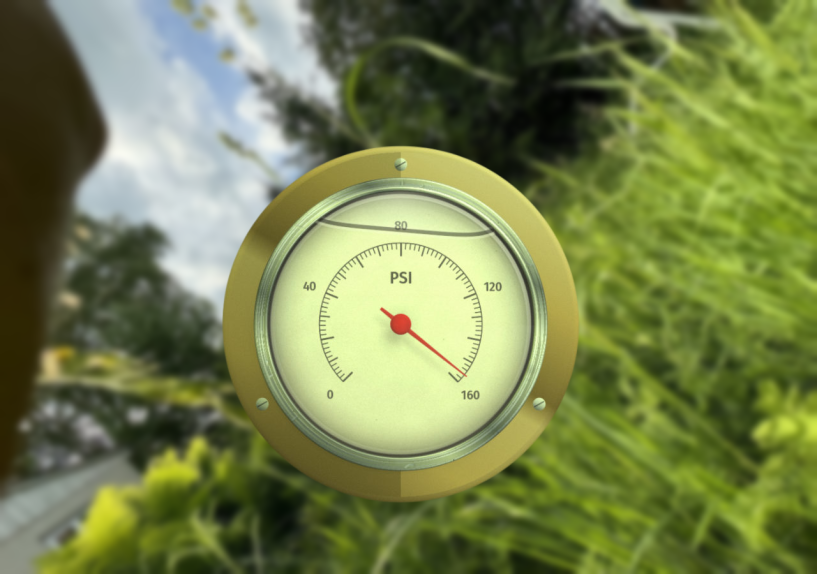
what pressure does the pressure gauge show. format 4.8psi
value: 156psi
